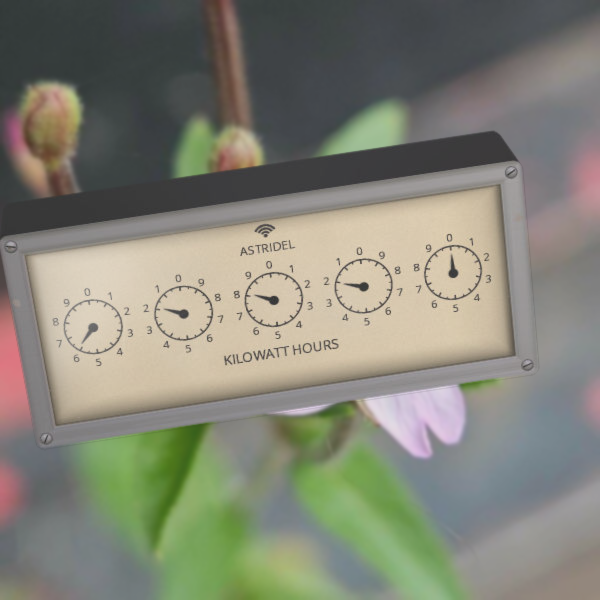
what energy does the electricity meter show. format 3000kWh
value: 61820kWh
